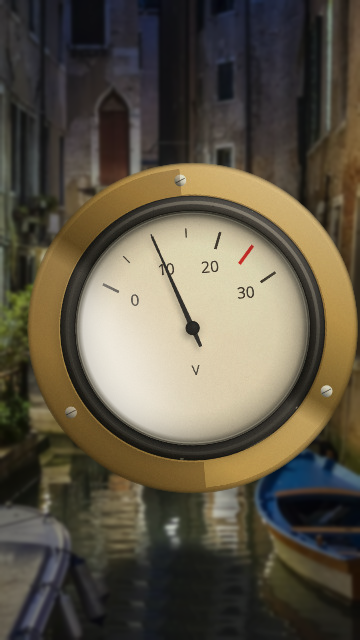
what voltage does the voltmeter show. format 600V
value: 10V
